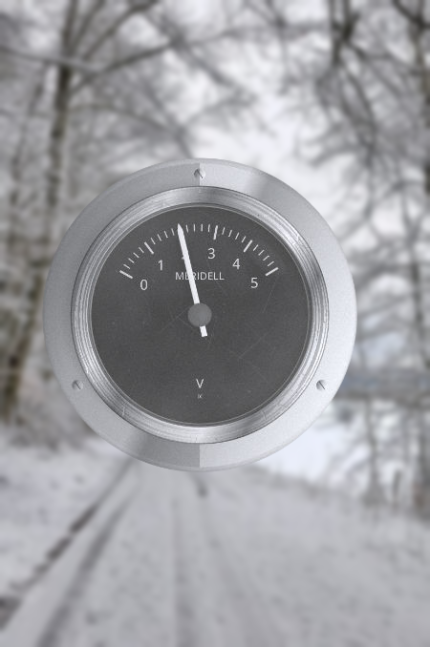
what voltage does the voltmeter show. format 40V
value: 2V
